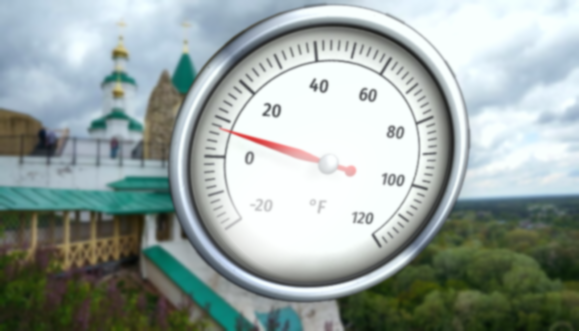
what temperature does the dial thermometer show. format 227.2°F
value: 8°F
